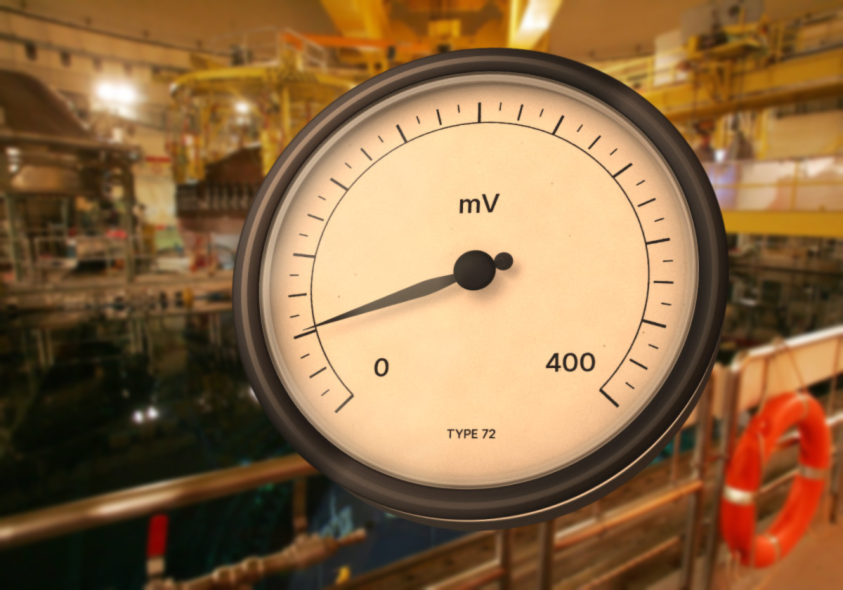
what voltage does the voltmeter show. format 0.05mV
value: 40mV
